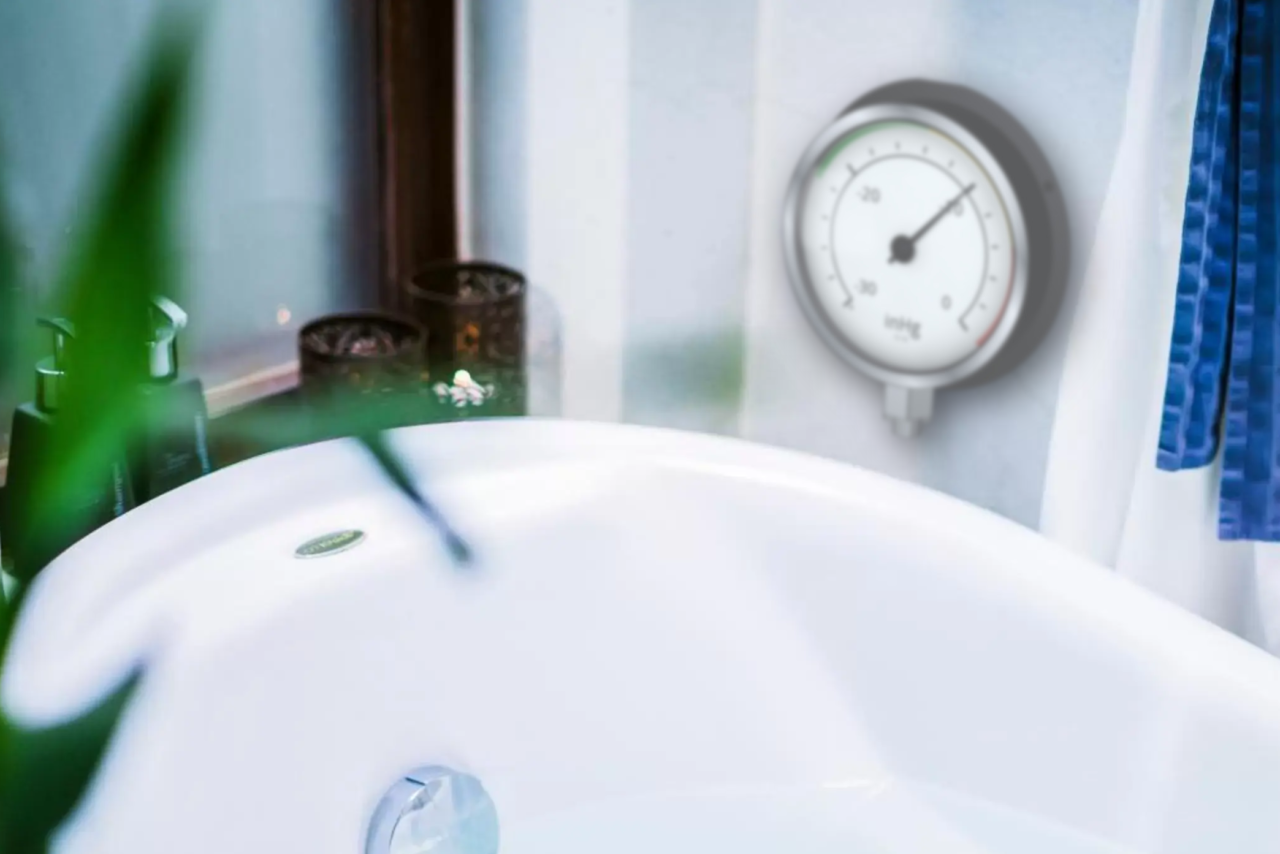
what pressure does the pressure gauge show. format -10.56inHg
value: -10inHg
